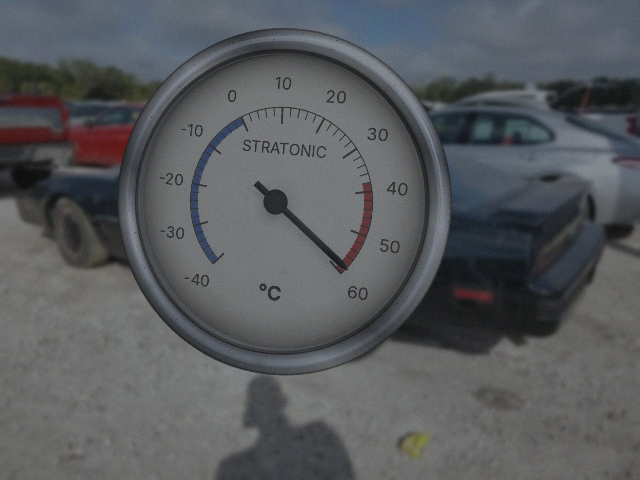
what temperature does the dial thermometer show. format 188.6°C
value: 58°C
